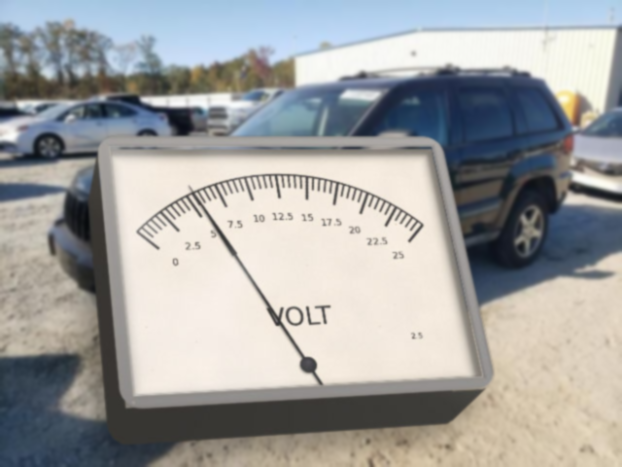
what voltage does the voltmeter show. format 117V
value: 5.5V
